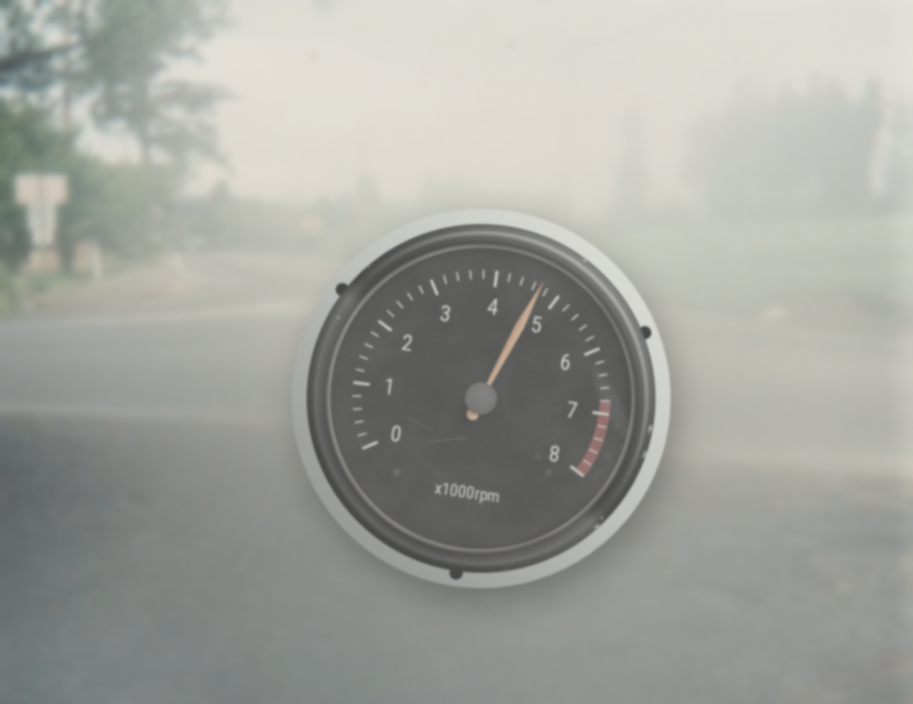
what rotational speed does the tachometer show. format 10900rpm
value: 4700rpm
